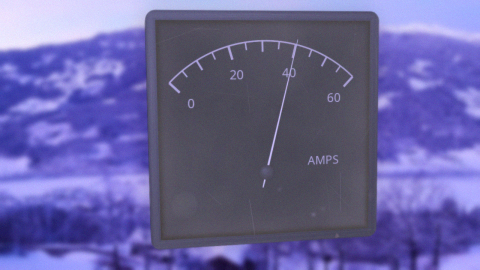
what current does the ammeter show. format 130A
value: 40A
